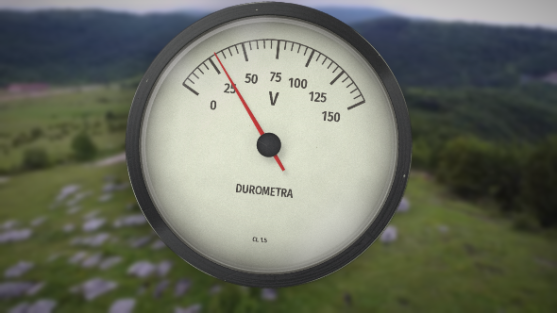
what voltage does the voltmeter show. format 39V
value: 30V
